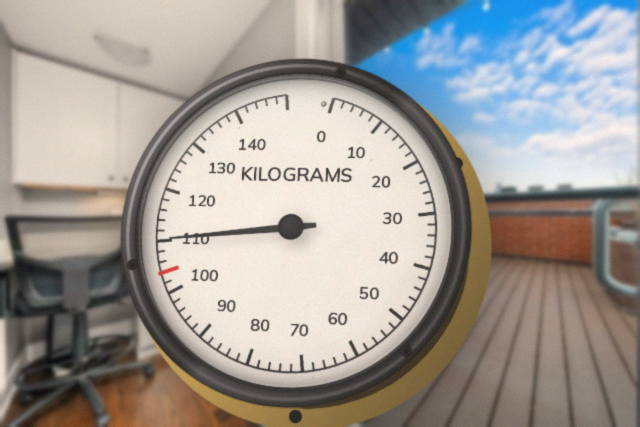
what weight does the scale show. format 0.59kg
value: 110kg
